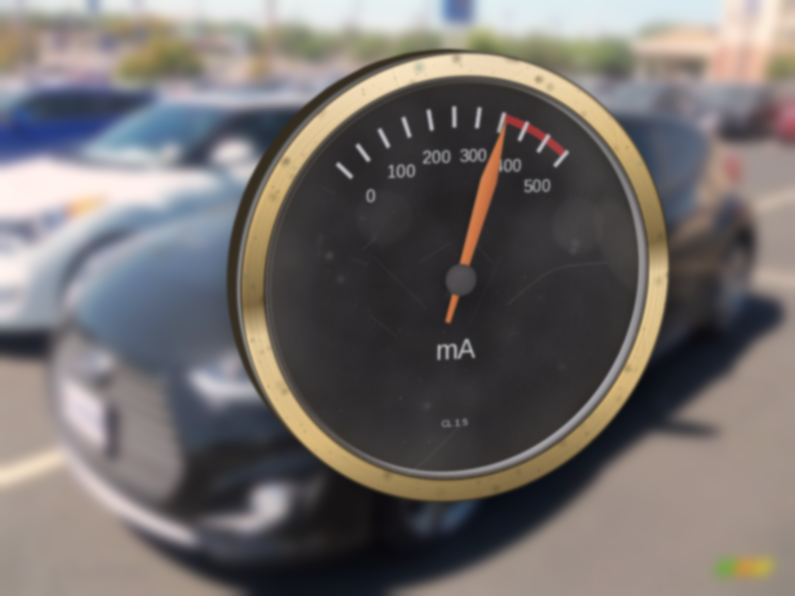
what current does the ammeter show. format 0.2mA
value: 350mA
